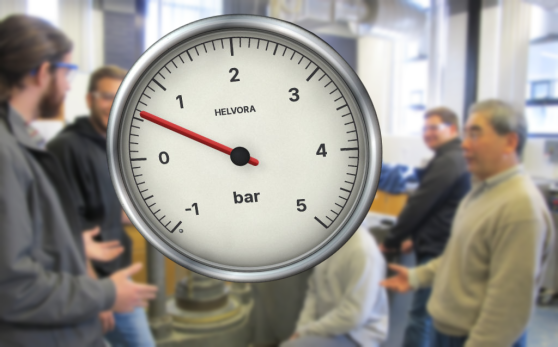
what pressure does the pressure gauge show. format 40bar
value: 0.6bar
